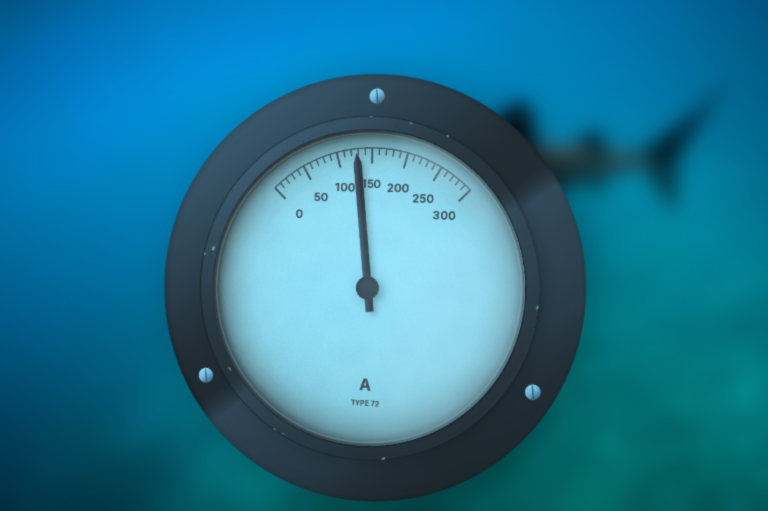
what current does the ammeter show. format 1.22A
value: 130A
